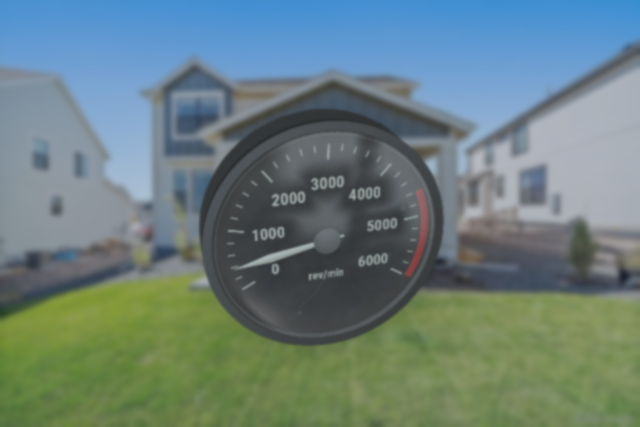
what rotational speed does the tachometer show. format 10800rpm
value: 400rpm
